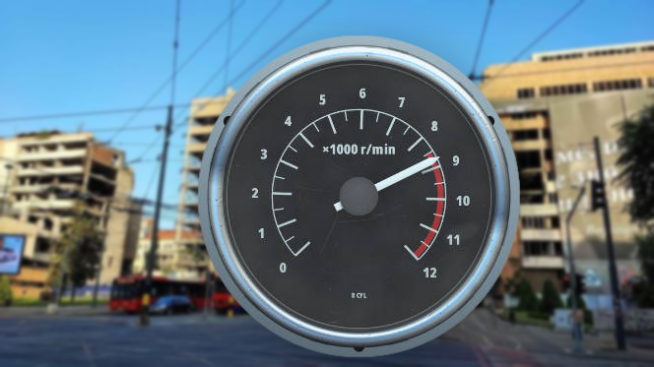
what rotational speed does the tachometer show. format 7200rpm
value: 8750rpm
